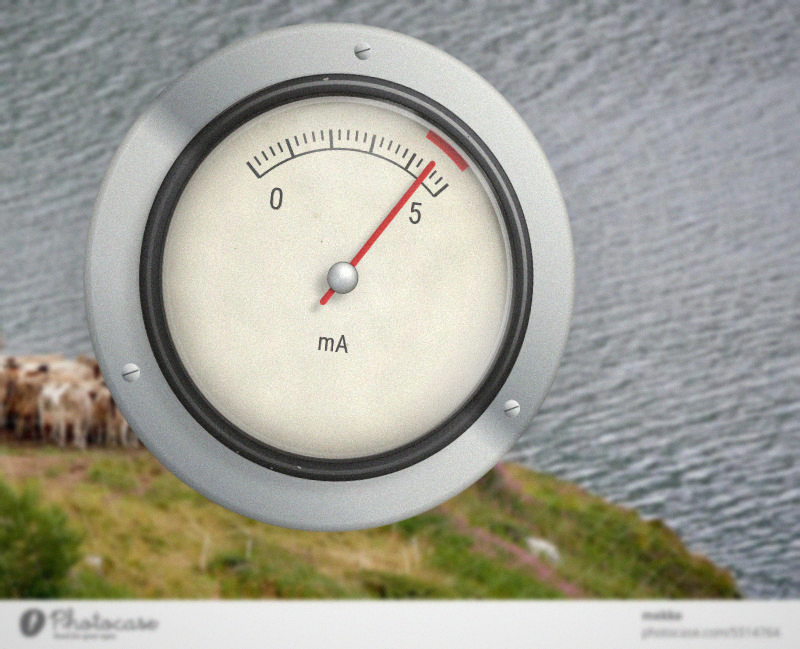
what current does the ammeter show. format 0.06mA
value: 4.4mA
